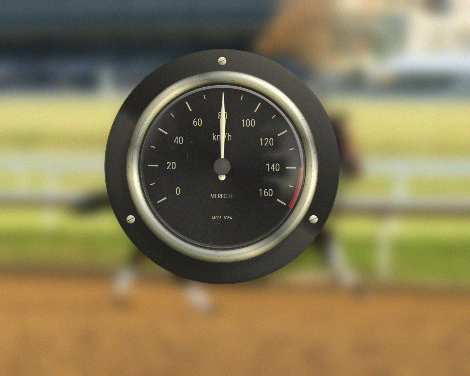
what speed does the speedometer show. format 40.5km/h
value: 80km/h
